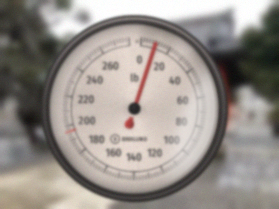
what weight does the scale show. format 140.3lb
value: 10lb
